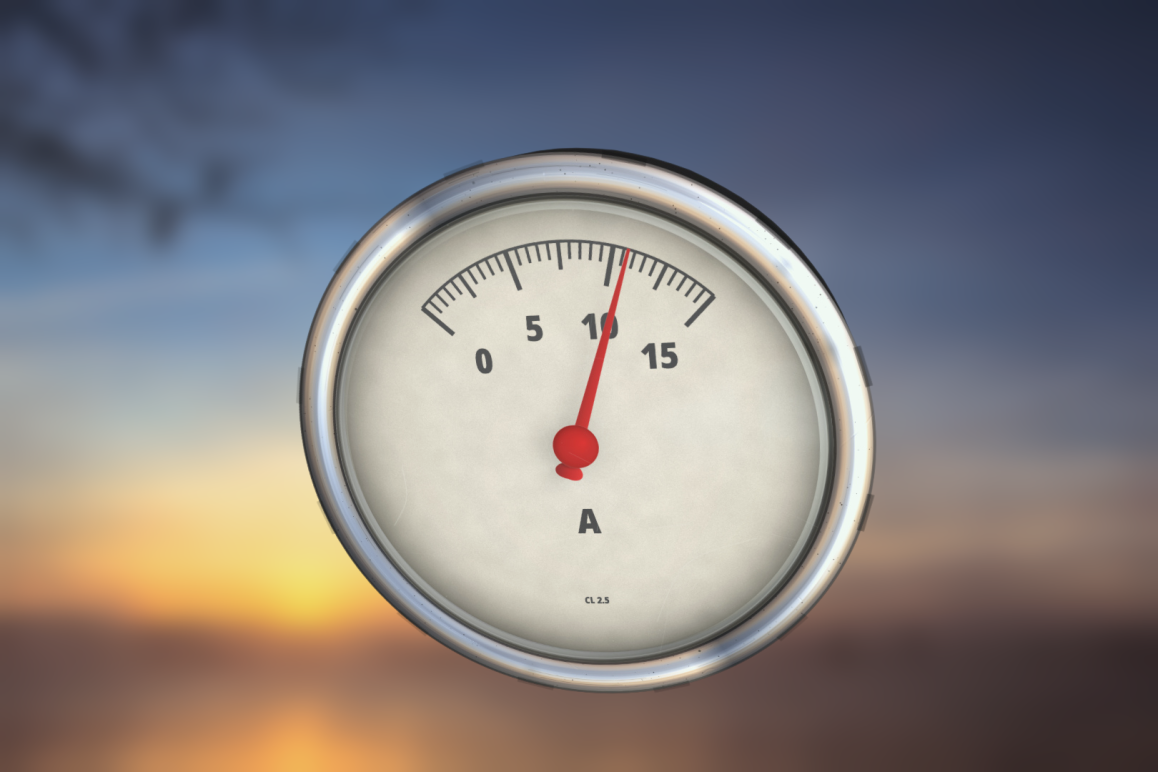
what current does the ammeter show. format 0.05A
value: 10.75A
